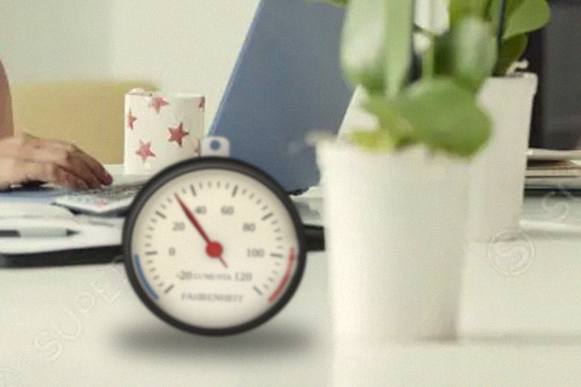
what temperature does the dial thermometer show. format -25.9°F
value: 32°F
